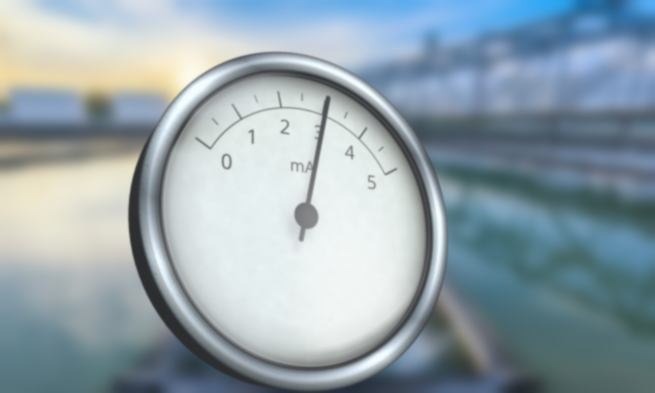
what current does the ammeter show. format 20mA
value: 3mA
